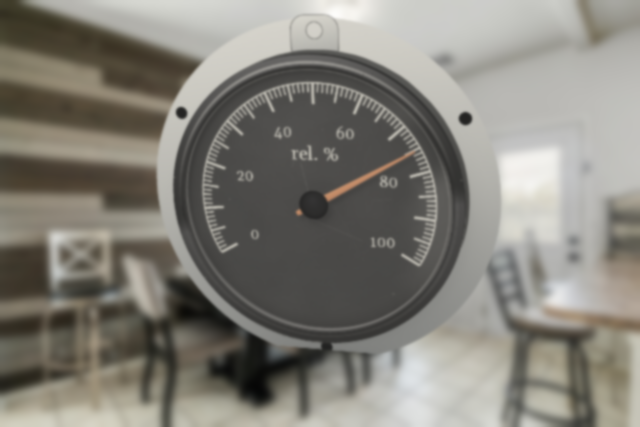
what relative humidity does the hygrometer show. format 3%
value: 75%
